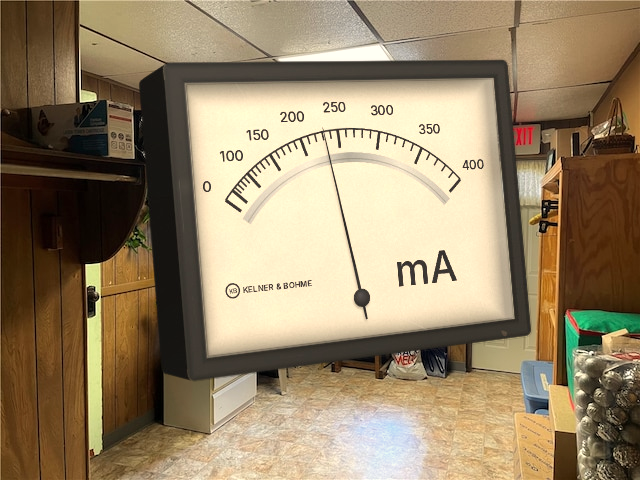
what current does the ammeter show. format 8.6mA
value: 230mA
